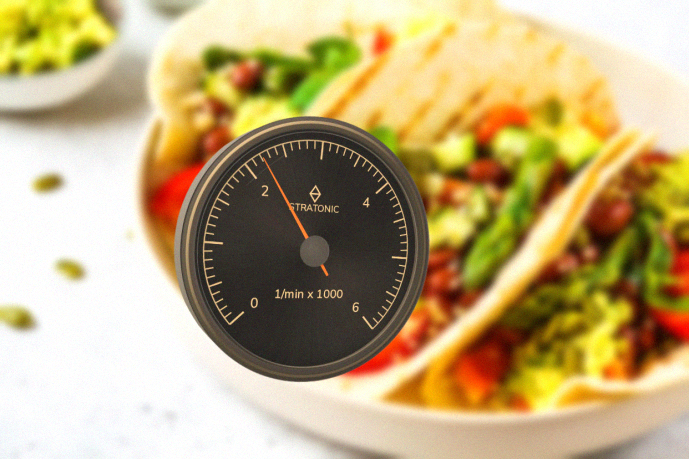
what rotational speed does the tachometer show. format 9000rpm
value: 2200rpm
